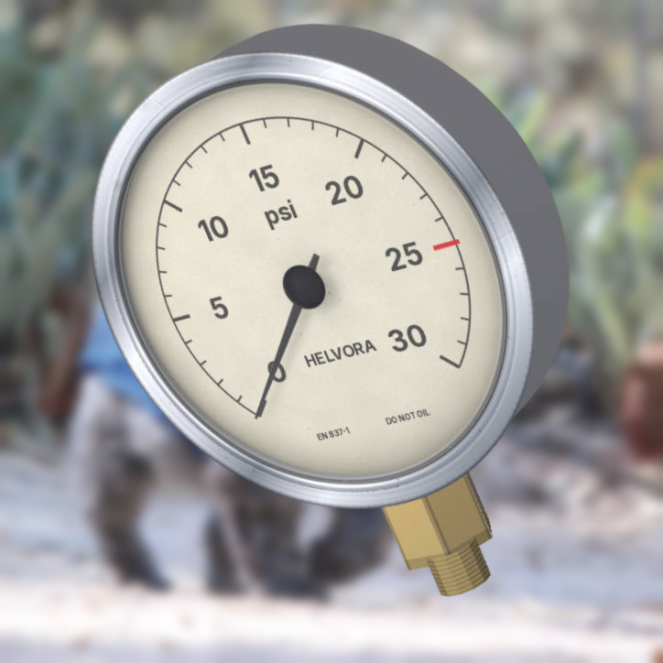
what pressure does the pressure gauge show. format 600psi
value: 0psi
